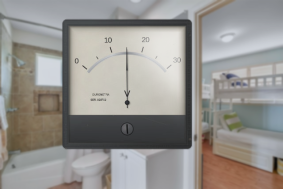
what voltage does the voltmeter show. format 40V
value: 15V
